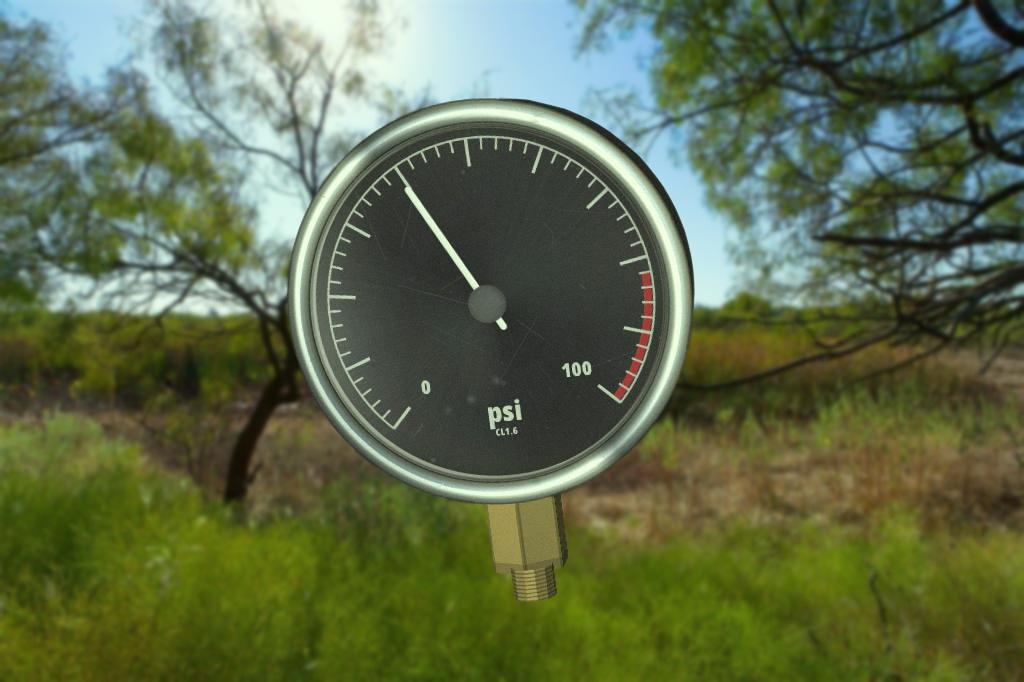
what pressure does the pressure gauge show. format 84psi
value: 40psi
